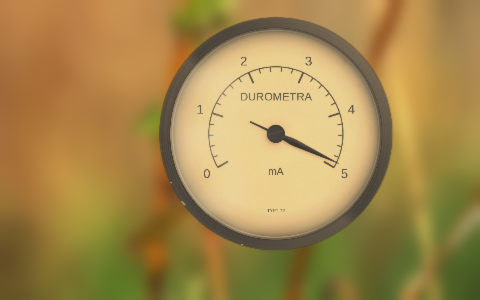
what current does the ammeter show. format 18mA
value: 4.9mA
